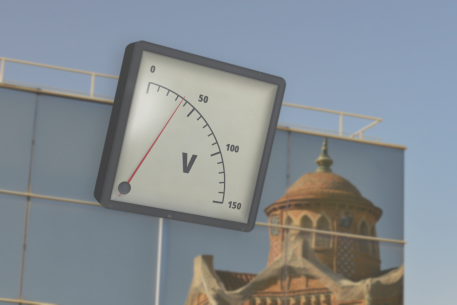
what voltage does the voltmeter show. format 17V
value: 35V
